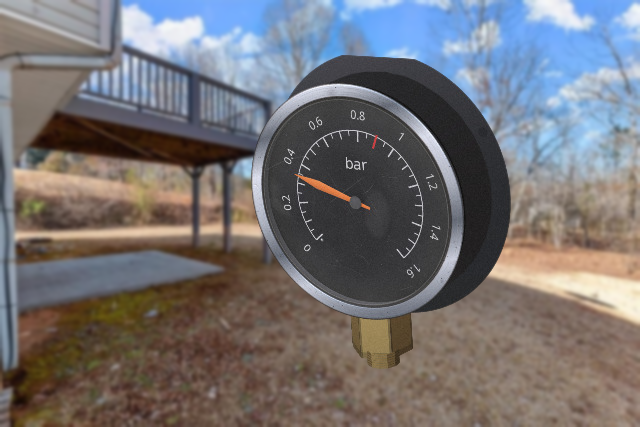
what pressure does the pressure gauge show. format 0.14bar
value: 0.35bar
